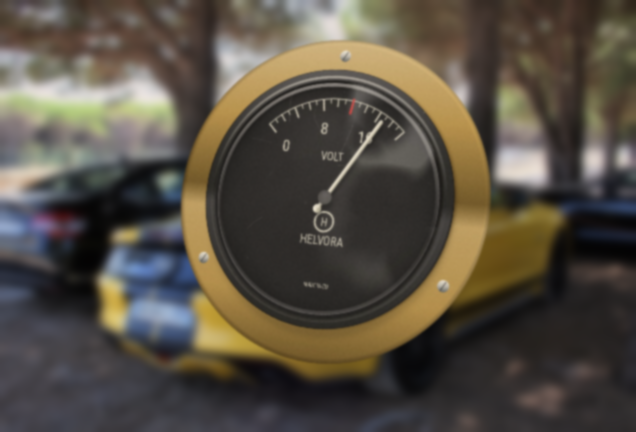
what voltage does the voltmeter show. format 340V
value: 17V
